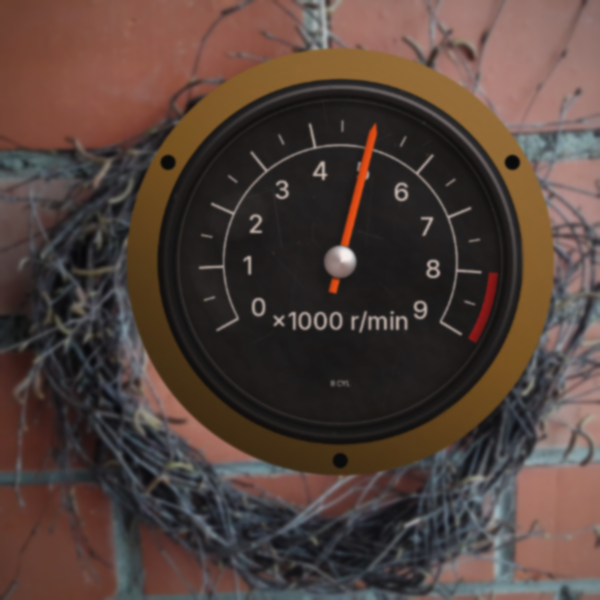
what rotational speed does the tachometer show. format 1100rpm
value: 5000rpm
